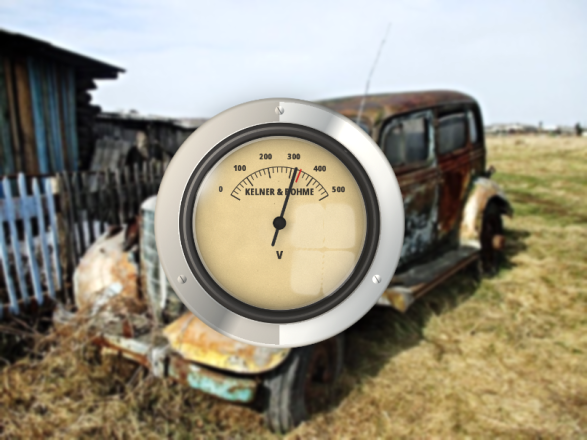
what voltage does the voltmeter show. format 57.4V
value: 320V
